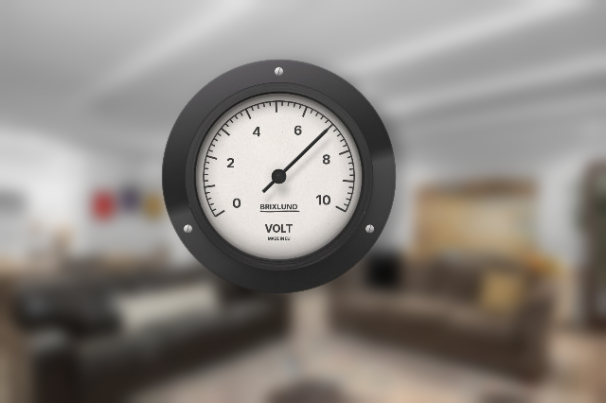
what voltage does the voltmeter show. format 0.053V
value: 7V
